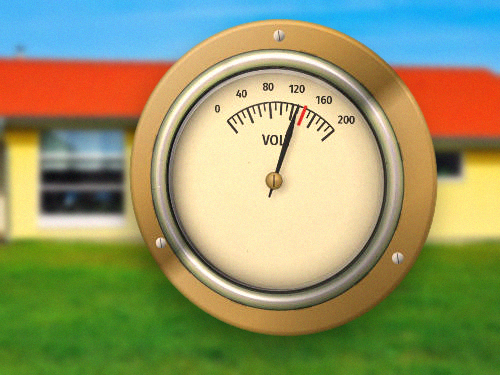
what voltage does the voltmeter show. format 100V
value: 130V
